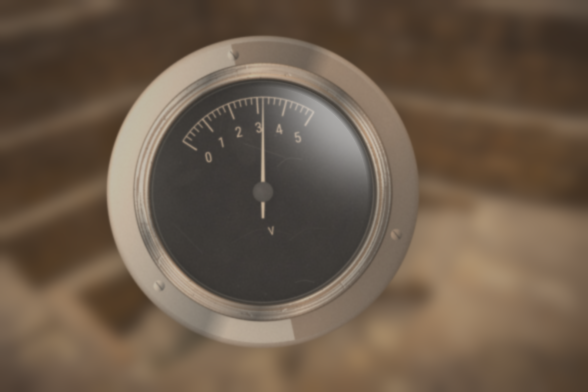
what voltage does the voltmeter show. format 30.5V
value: 3.2V
